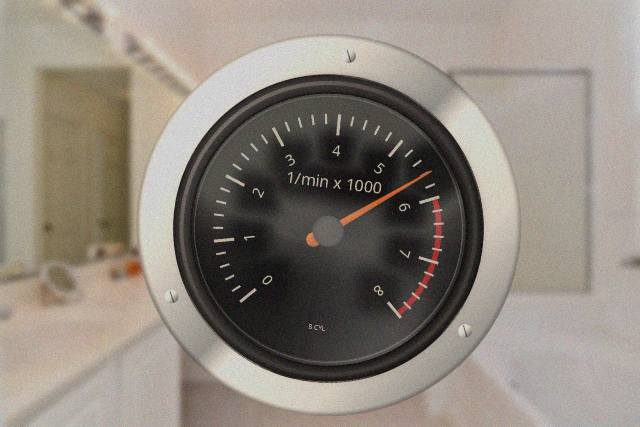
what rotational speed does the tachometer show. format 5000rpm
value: 5600rpm
